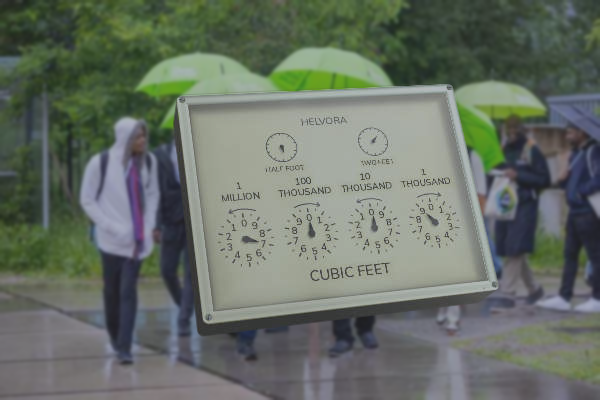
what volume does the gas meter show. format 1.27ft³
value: 699900ft³
